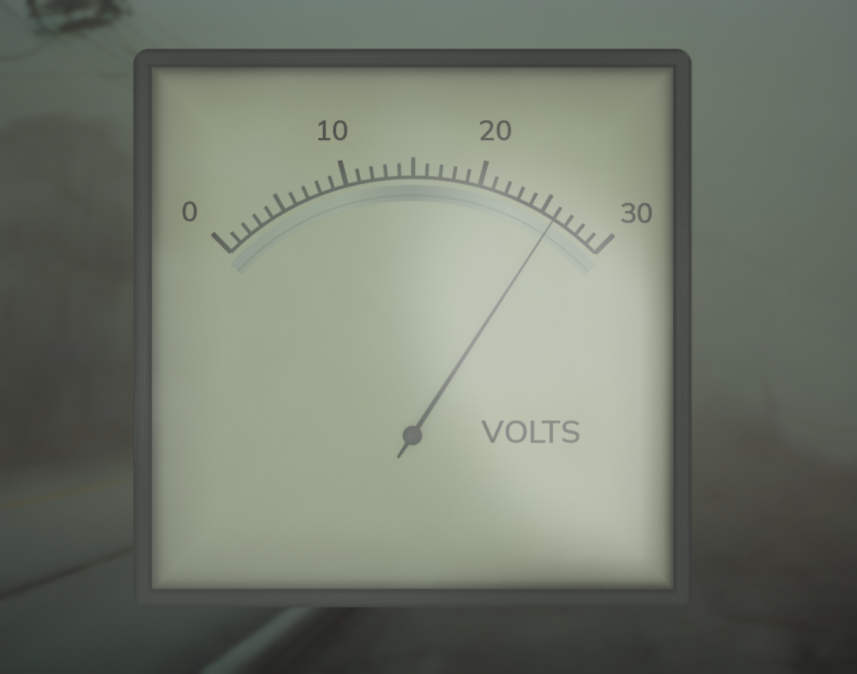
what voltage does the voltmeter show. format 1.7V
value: 26V
